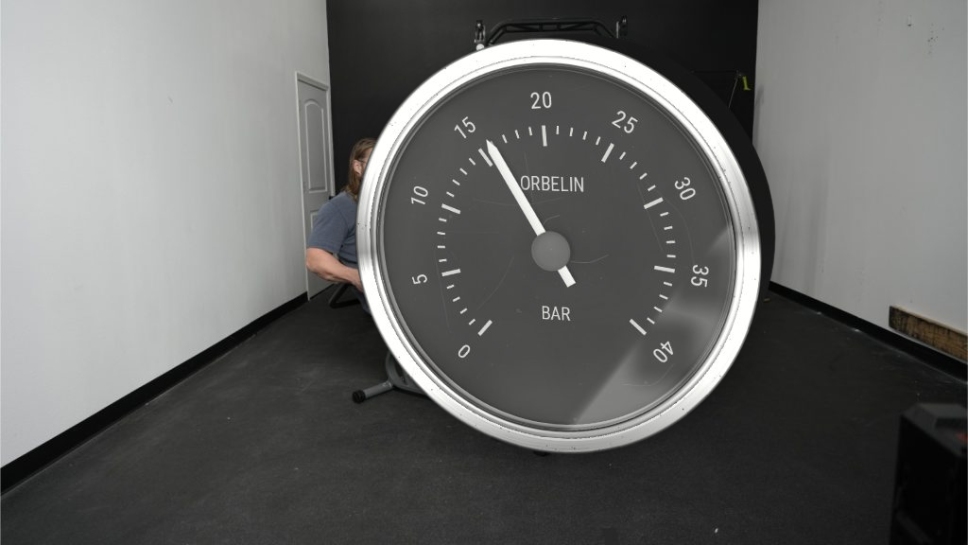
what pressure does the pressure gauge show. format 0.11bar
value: 16bar
